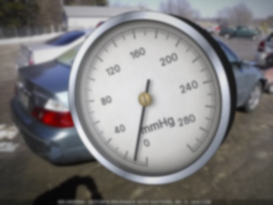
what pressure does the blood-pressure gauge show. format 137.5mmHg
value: 10mmHg
